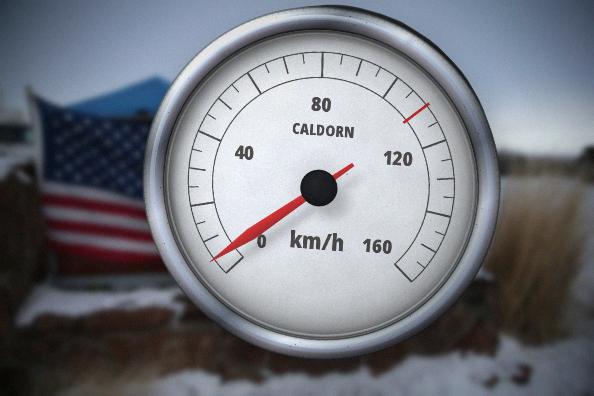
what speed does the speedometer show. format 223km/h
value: 5km/h
